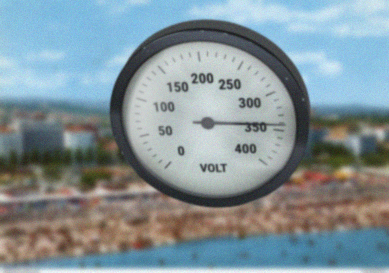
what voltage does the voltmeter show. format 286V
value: 340V
